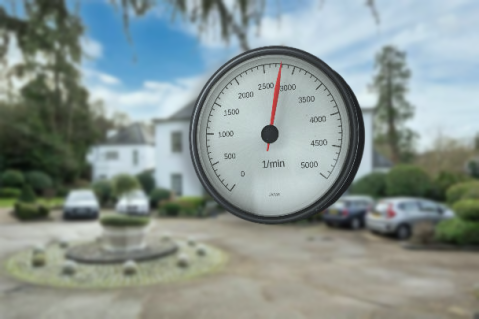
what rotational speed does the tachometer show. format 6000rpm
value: 2800rpm
